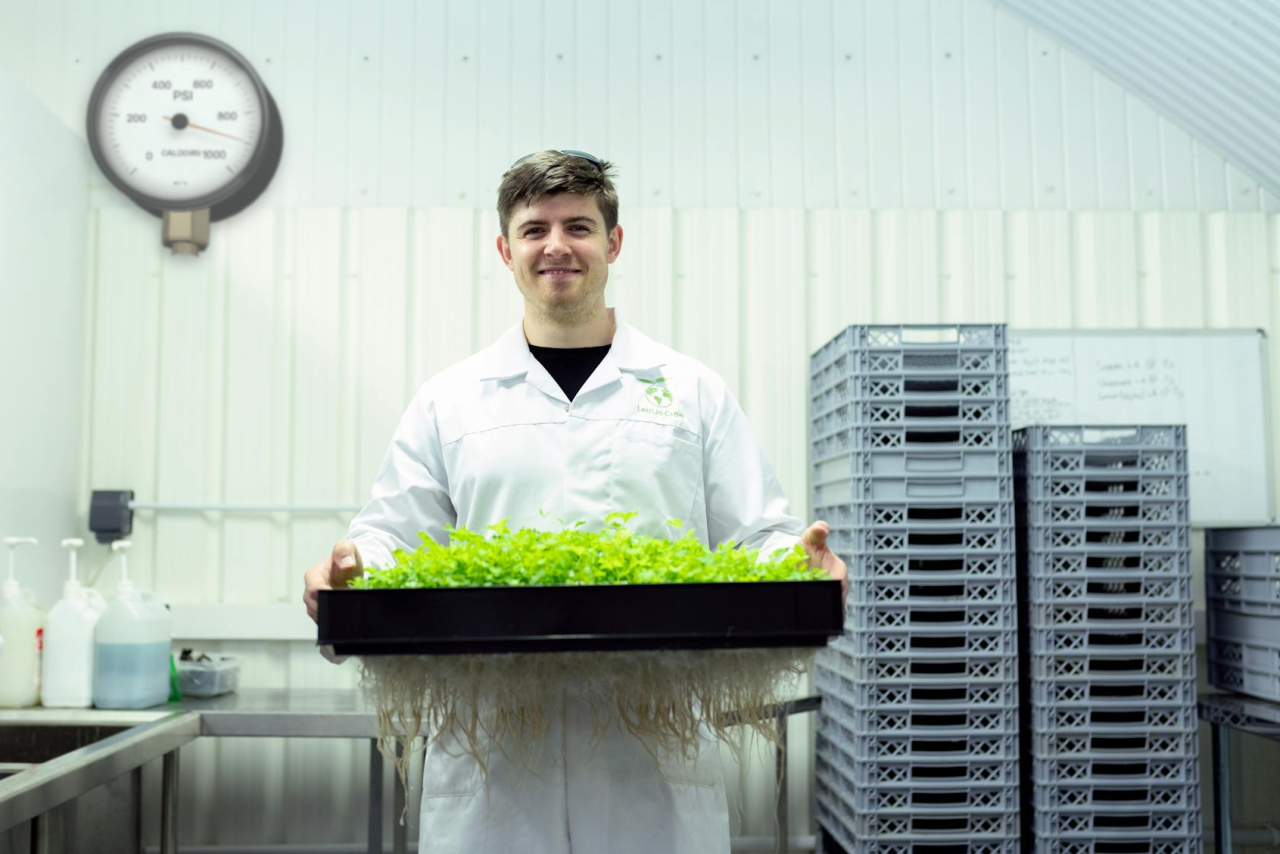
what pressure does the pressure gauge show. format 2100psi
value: 900psi
